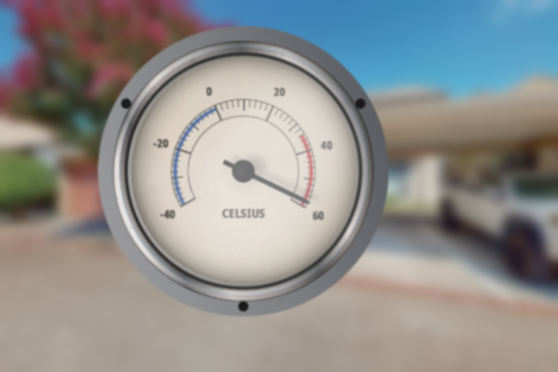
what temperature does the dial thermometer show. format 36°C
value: 58°C
